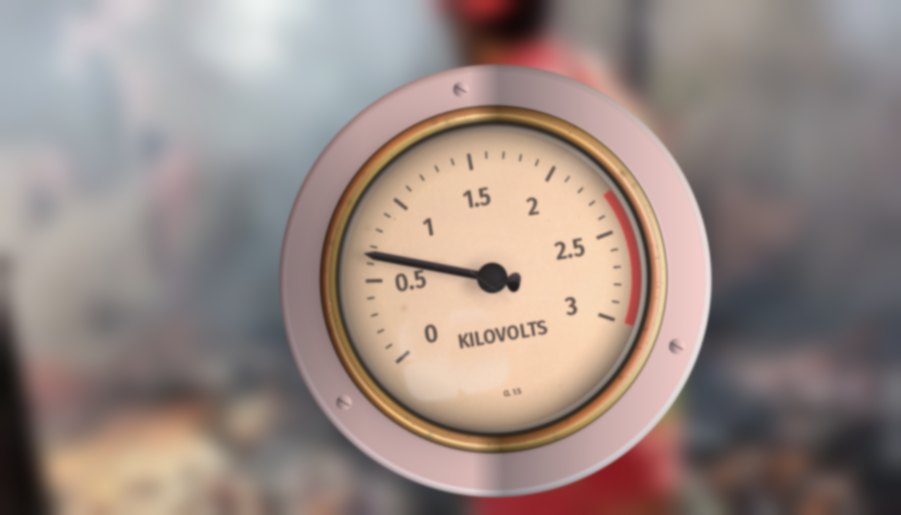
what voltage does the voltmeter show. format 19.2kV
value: 0.65kV
